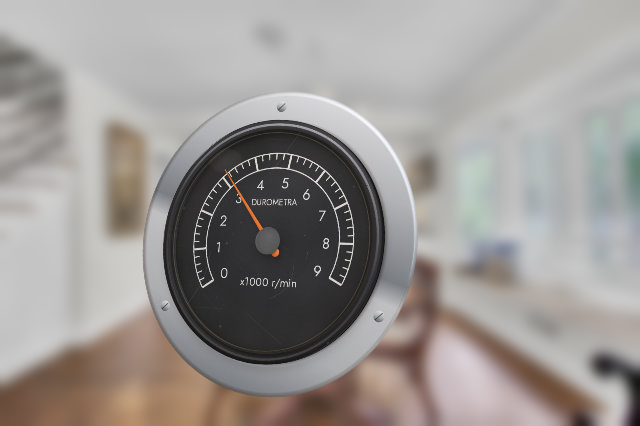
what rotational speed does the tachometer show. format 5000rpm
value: 3200rpm
